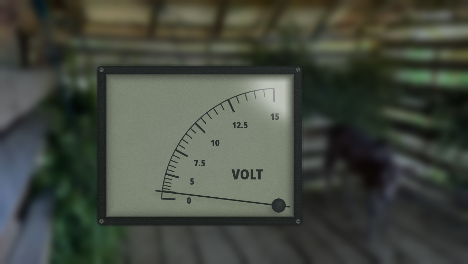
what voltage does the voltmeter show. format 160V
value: 2.5V
